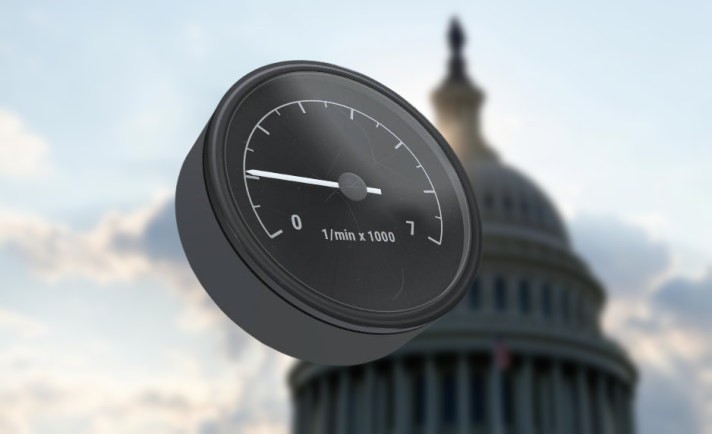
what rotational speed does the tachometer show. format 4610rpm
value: 1000rpm
